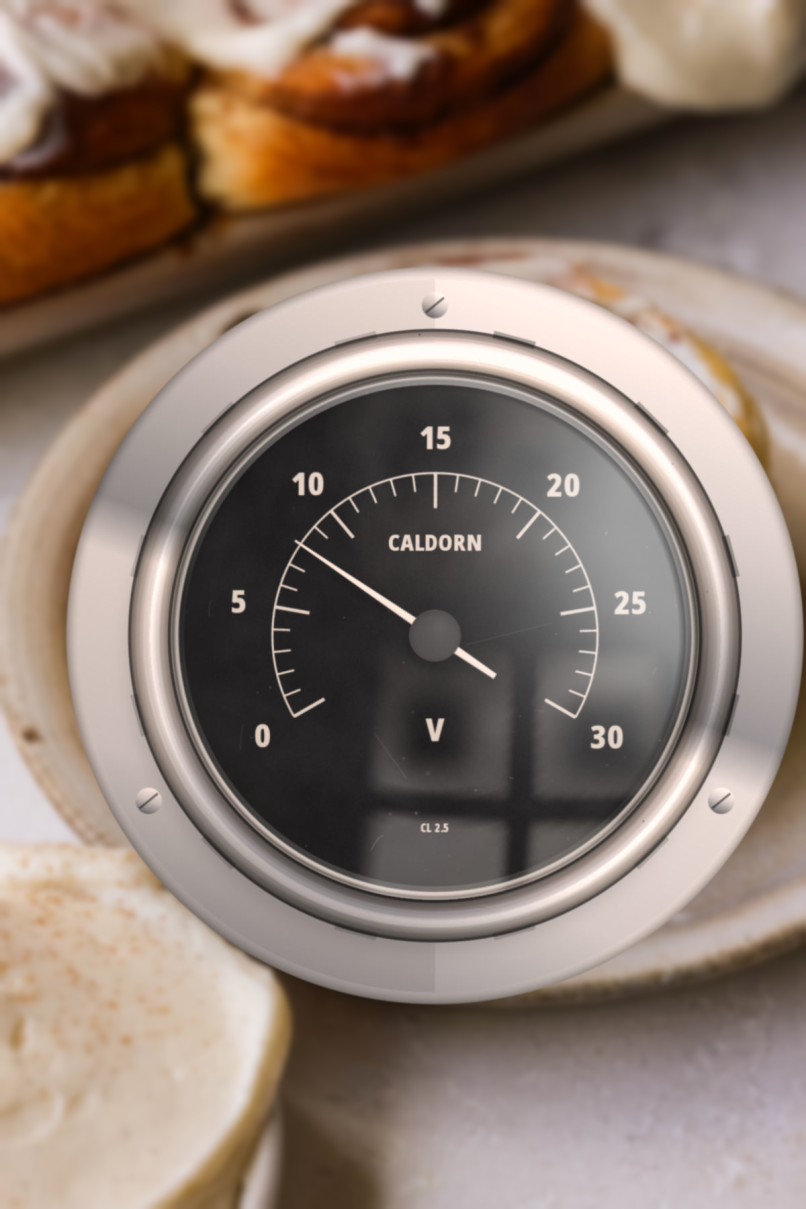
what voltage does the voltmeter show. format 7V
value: 8V
